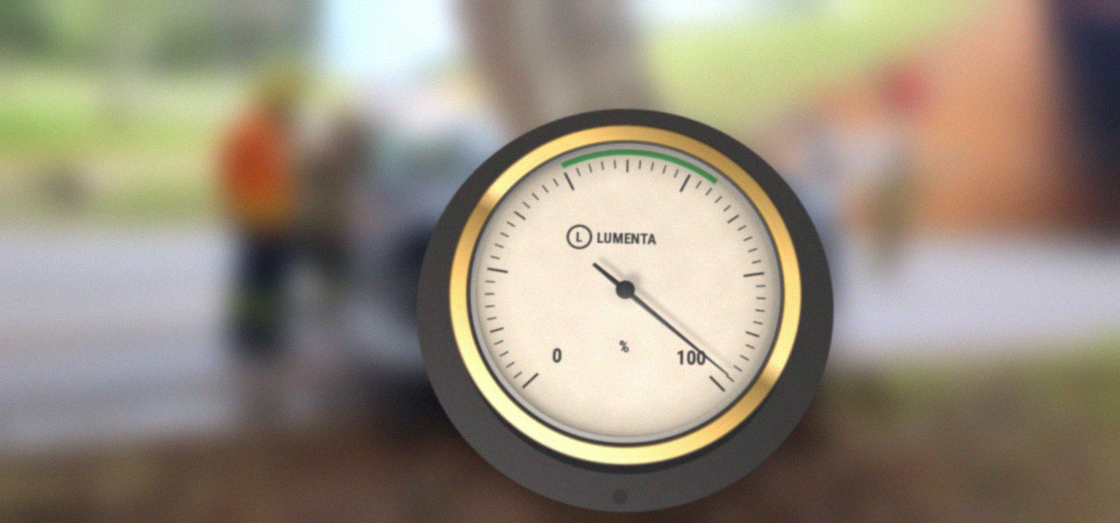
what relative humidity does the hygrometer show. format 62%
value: 98%
